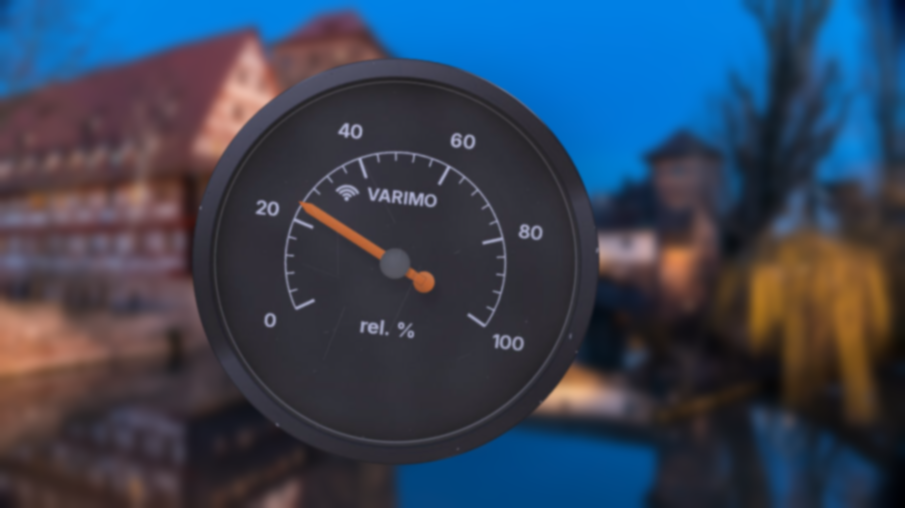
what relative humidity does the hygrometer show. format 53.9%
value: 24%
